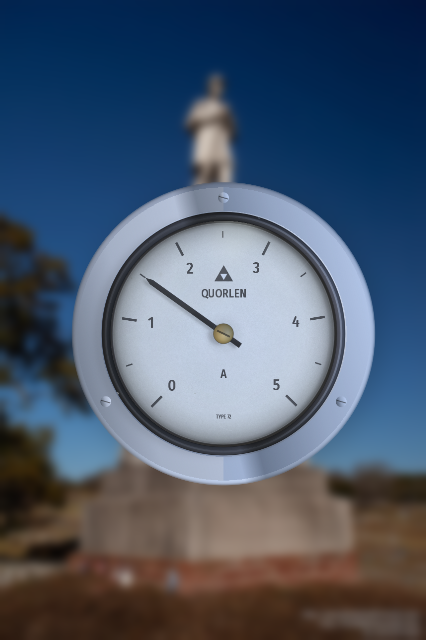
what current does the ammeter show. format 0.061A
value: 1.5A
